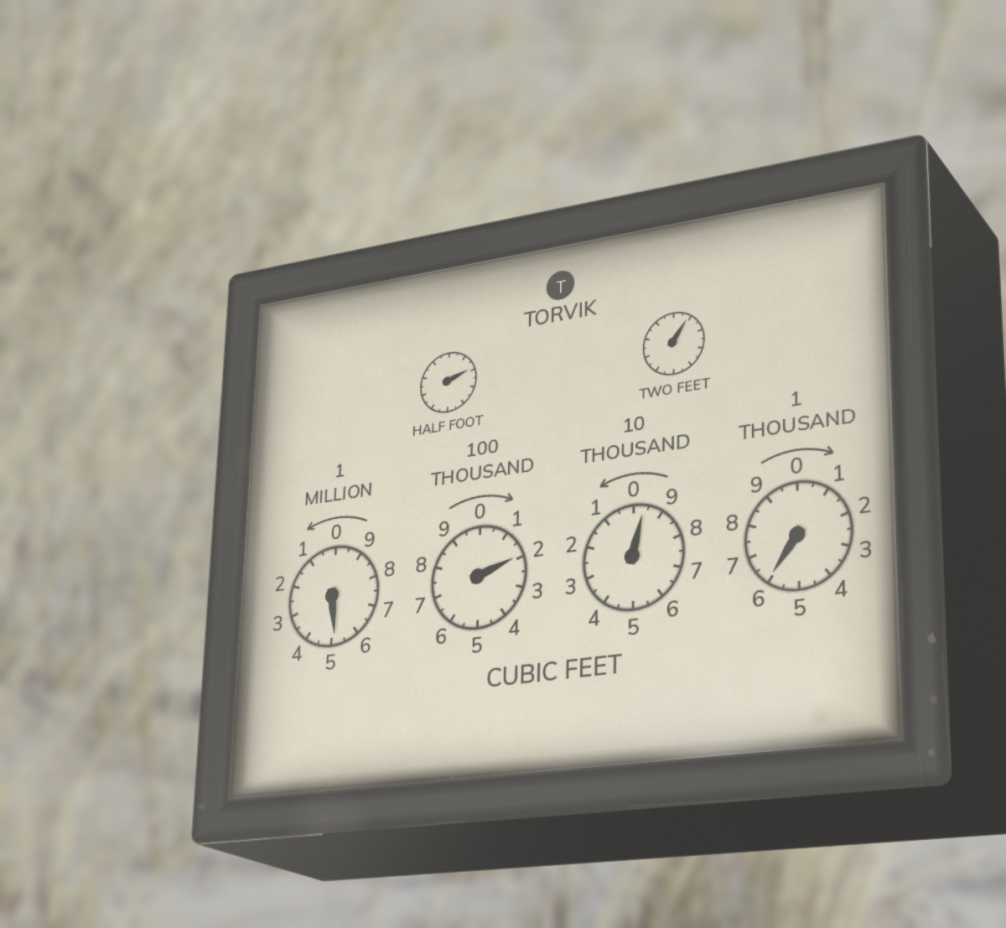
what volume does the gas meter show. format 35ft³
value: 519600ft³
